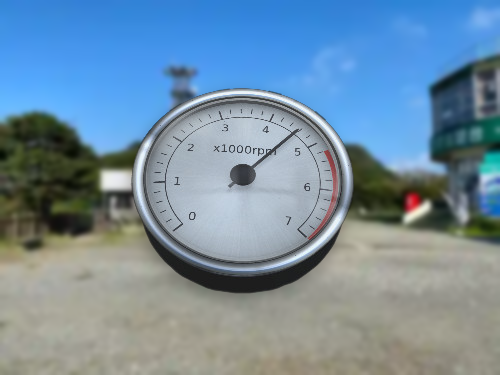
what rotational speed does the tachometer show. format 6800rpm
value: 4600rpm
